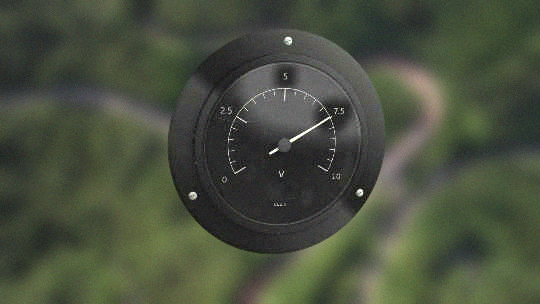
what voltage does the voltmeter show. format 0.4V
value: 7.5V
